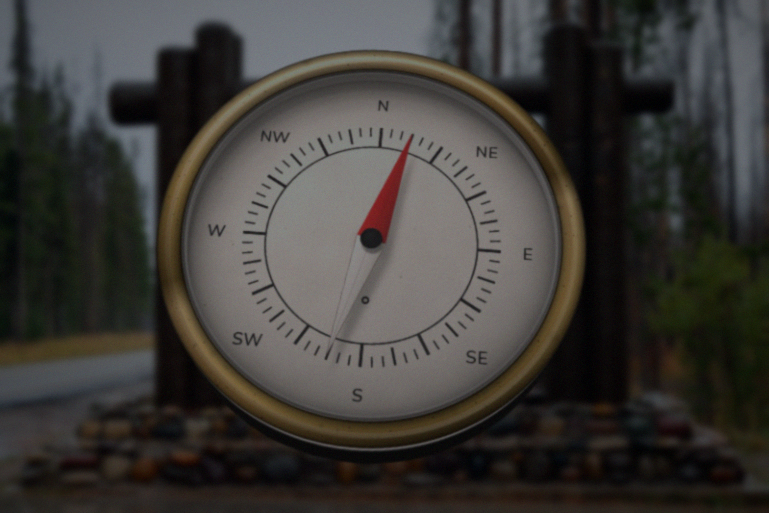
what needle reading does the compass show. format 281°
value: 15°
